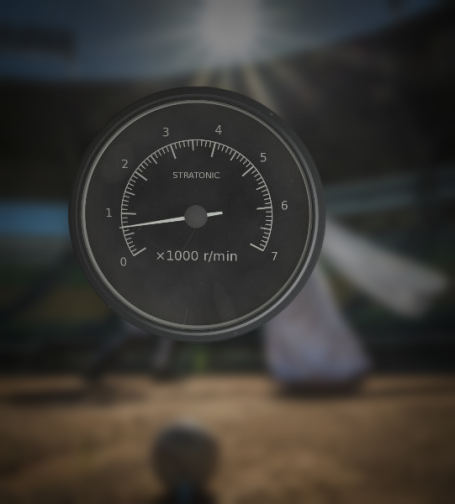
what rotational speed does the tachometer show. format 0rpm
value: 700rpm
